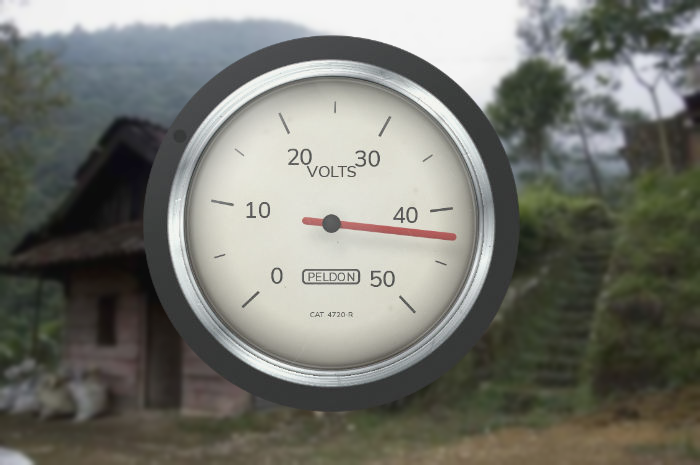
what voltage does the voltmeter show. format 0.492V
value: 42.5V
